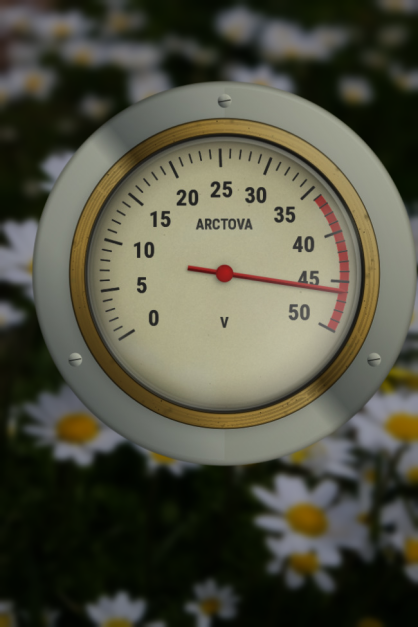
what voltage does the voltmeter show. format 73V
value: 46V
